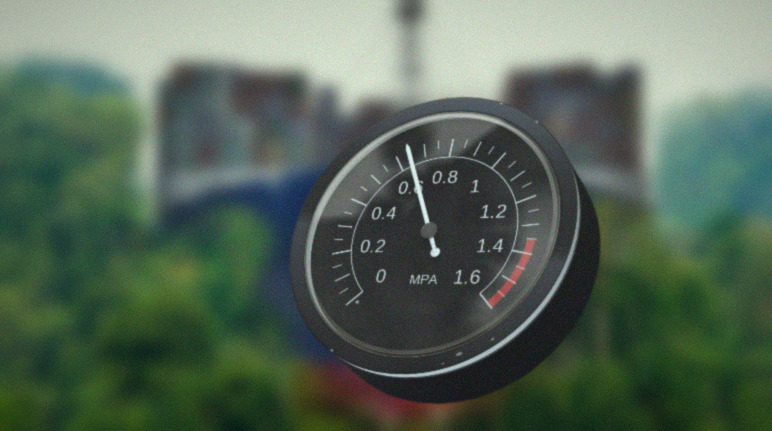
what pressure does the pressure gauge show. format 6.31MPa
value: 0.65MPa
